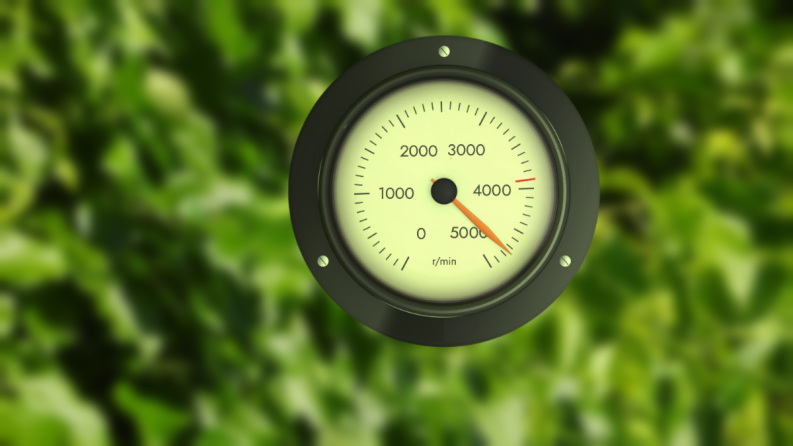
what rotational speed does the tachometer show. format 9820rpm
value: 4750rpm
